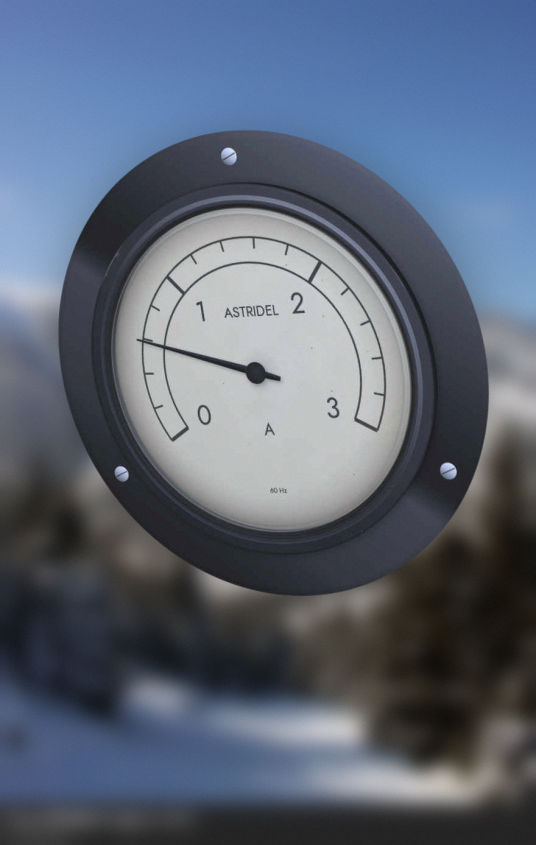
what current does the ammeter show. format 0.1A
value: 0.6A
